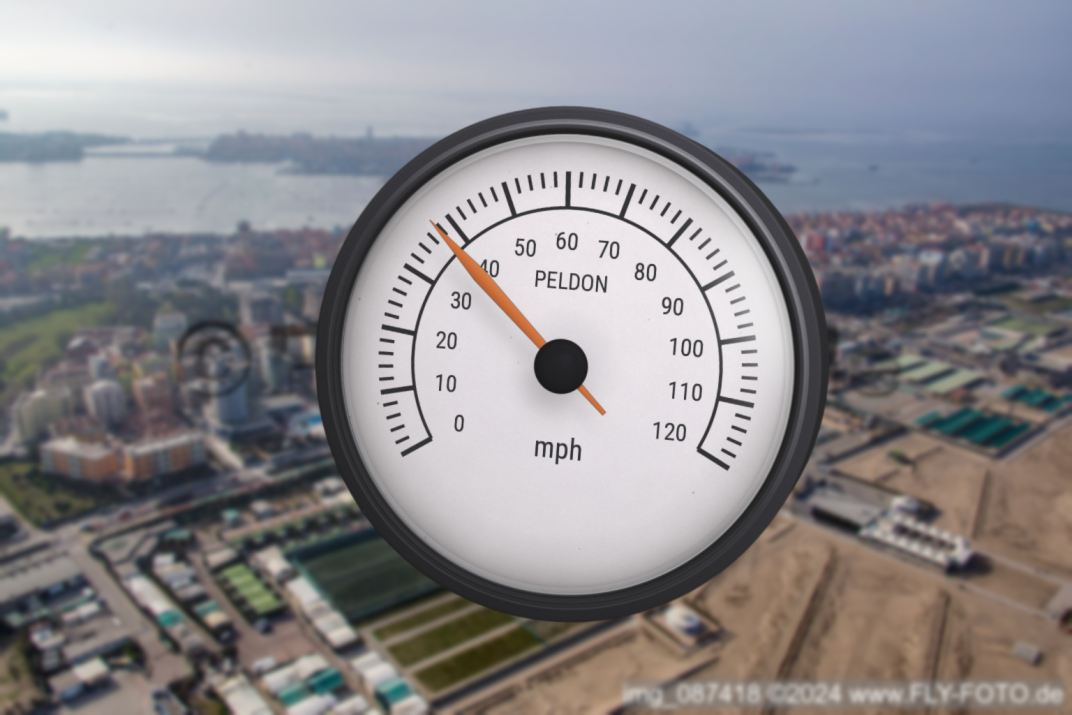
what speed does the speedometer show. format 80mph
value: 38mph
